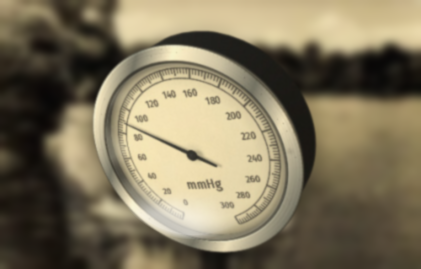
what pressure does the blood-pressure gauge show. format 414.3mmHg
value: 90mmHg
